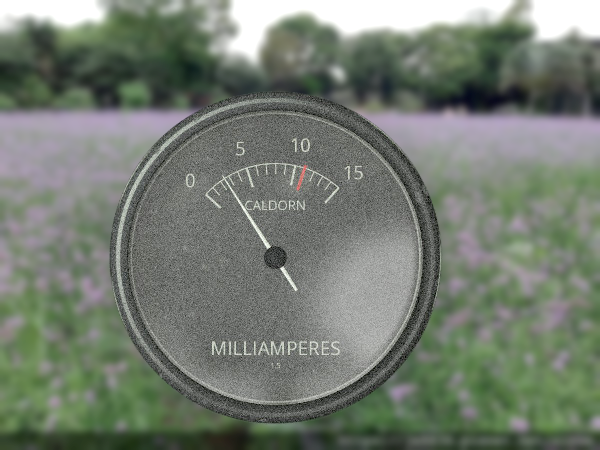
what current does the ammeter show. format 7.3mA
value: 2.5mA
